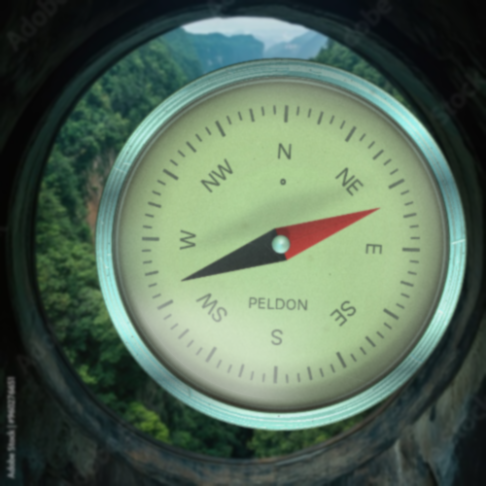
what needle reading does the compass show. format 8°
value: 67.5°
